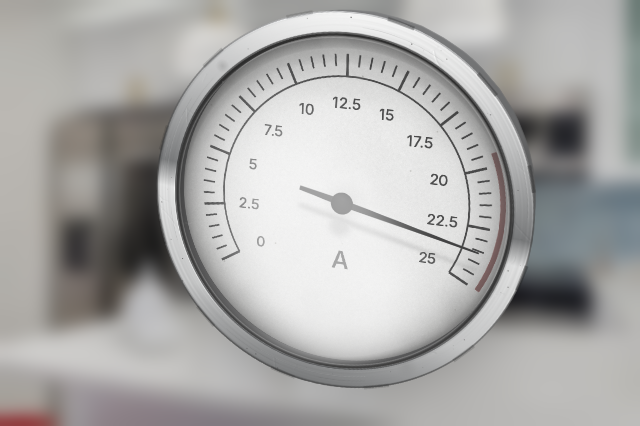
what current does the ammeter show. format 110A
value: 23.5A
